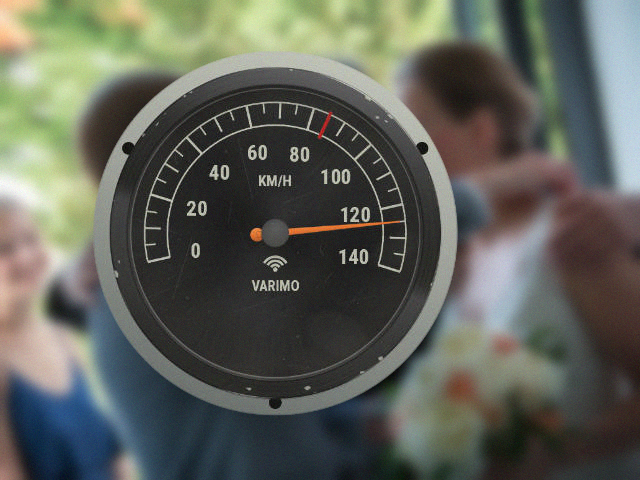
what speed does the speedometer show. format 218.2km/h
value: 125km/h
